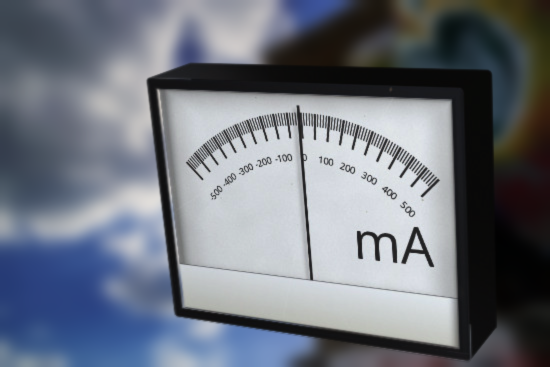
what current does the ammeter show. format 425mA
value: 0mA
